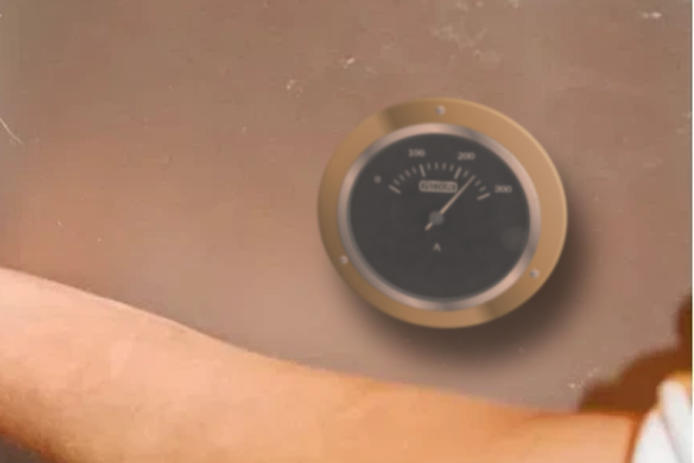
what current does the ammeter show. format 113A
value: 240A
